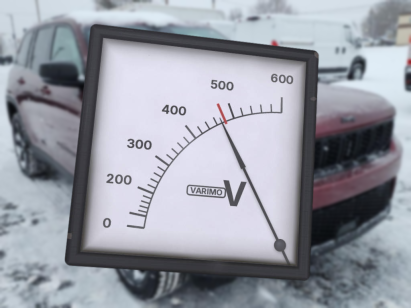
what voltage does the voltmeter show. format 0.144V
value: 470V
